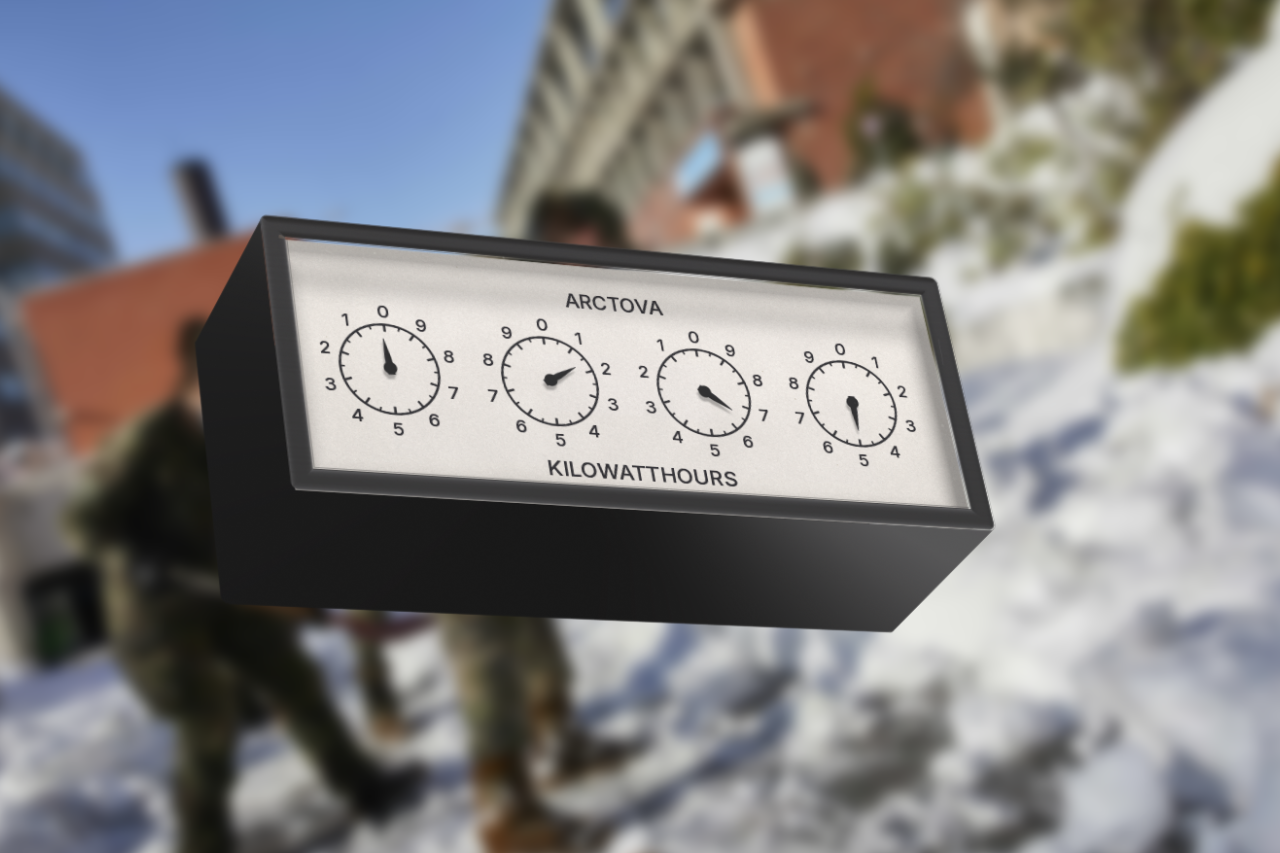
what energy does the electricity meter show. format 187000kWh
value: 165kWh
